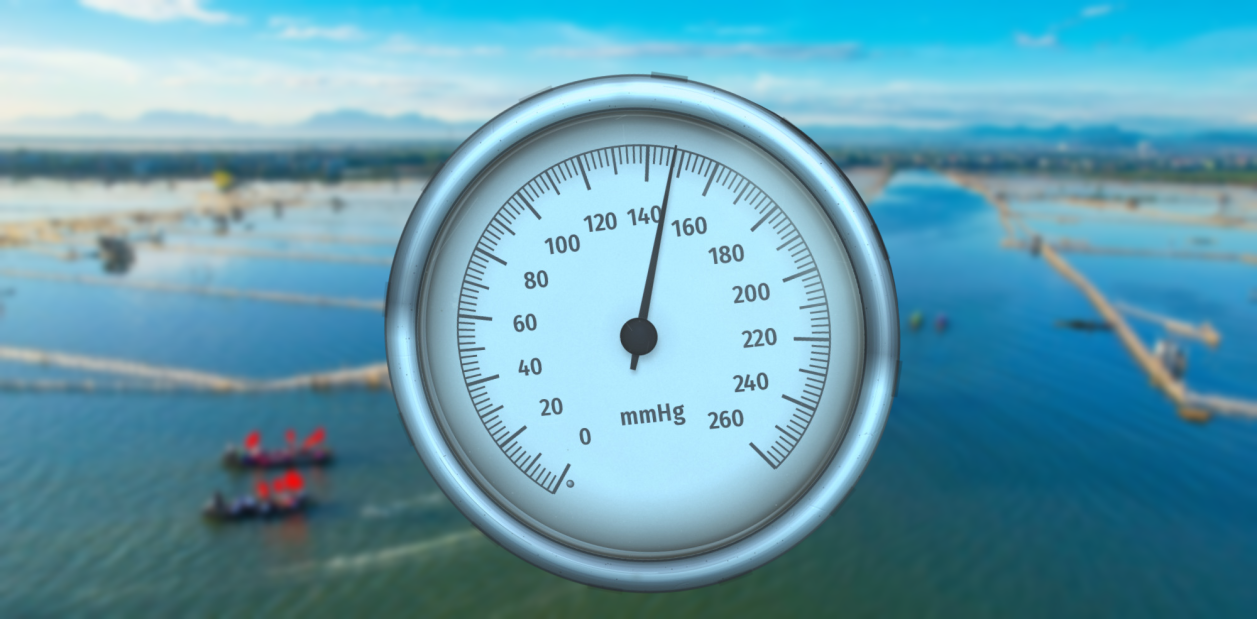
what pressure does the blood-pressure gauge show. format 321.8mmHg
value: 148mmHg
